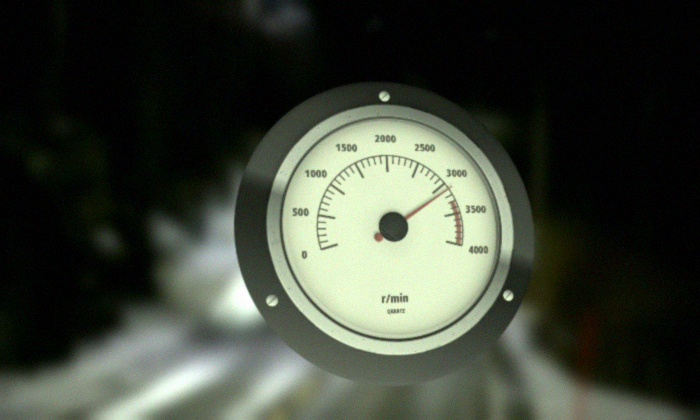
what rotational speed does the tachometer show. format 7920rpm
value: 3100rpm
